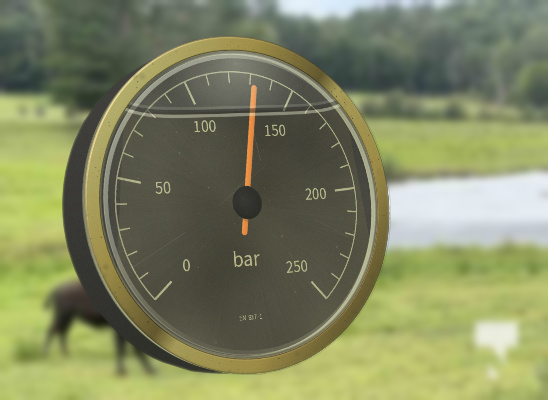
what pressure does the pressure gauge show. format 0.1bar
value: 130bar
